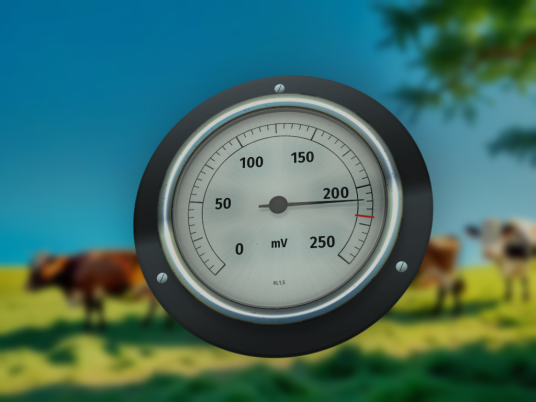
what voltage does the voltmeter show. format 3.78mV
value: 210mV
